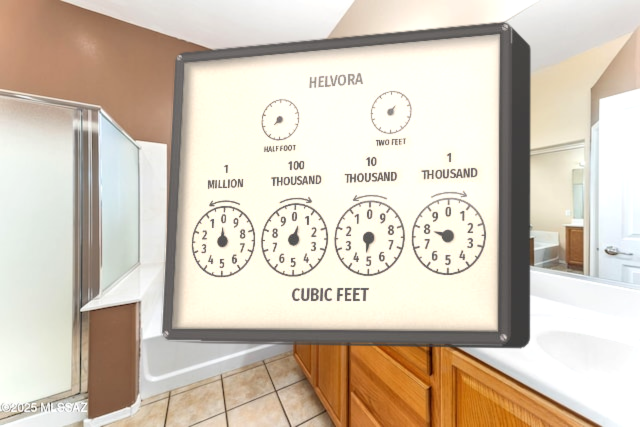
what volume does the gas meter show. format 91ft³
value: 4800ft³
